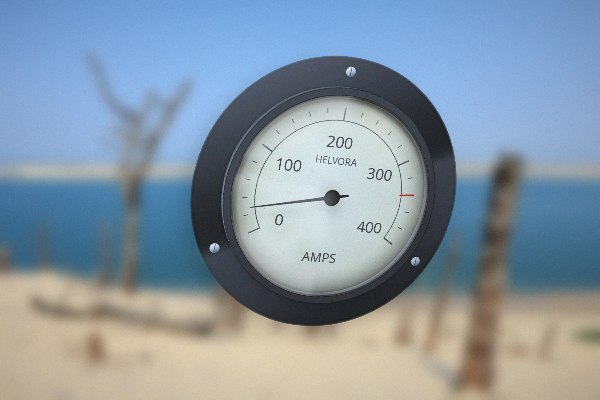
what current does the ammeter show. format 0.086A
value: 30A
